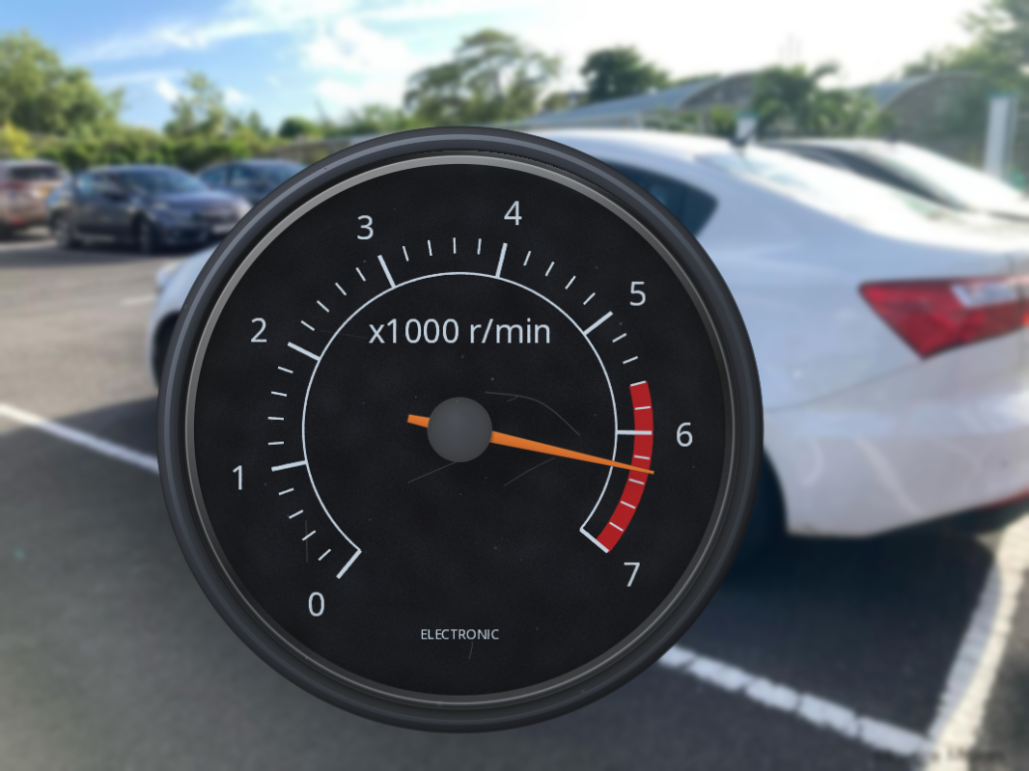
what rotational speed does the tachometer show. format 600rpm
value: 6300rpm
